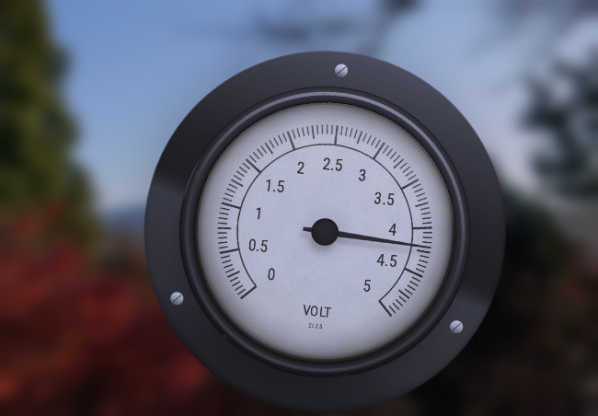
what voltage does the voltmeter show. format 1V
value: 4.2V
